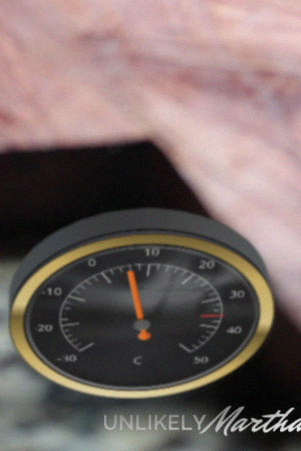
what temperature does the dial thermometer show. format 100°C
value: 6°C
